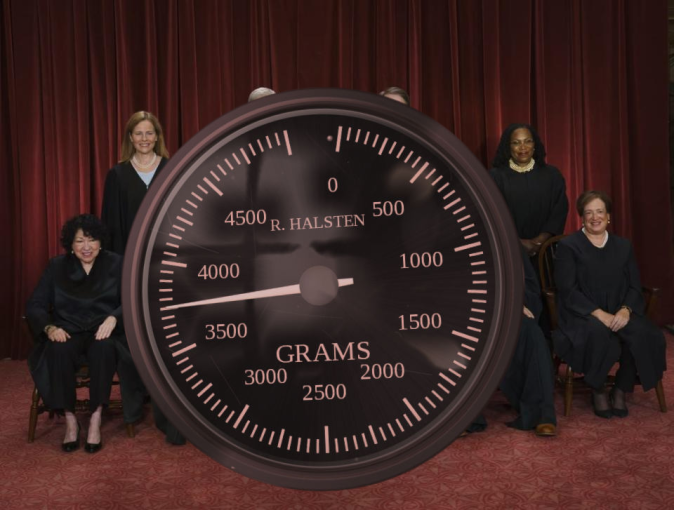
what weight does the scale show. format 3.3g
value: 3750g
